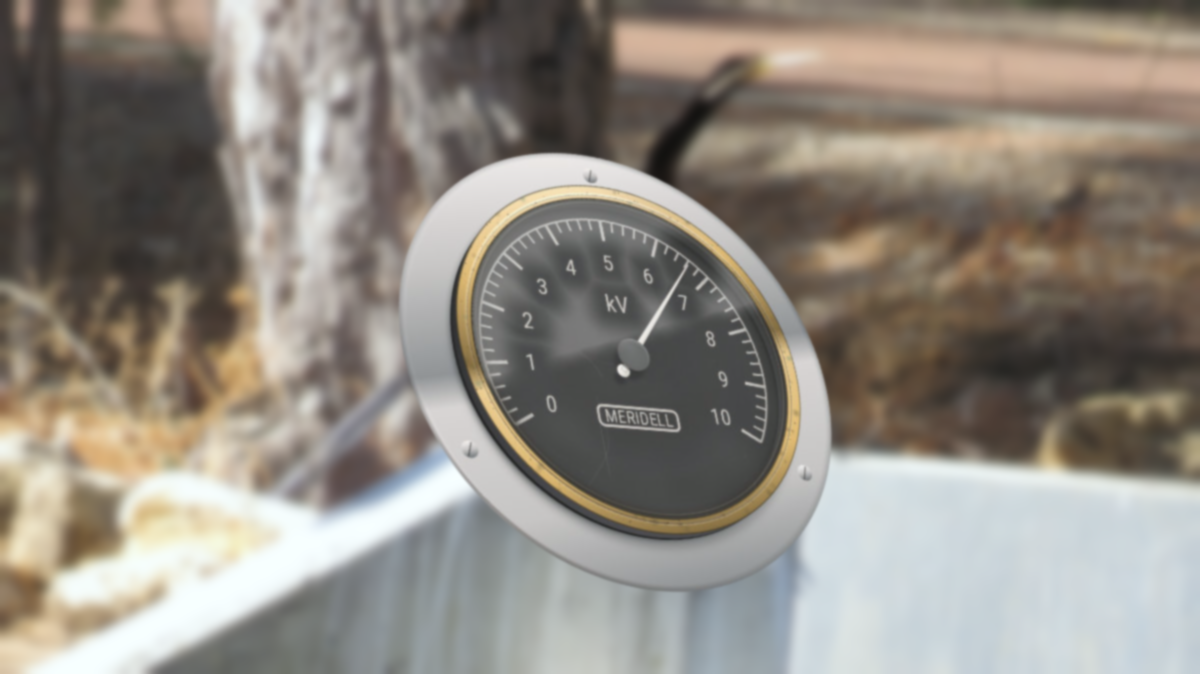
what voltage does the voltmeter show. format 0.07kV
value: 6.6kV
